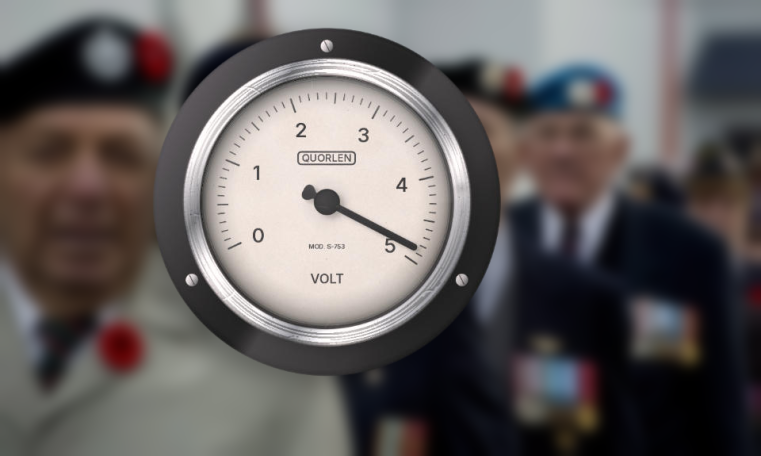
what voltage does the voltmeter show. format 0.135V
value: 4.85V
